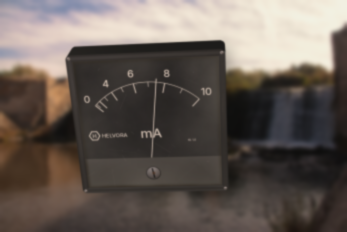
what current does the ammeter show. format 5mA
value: 7.5mA
